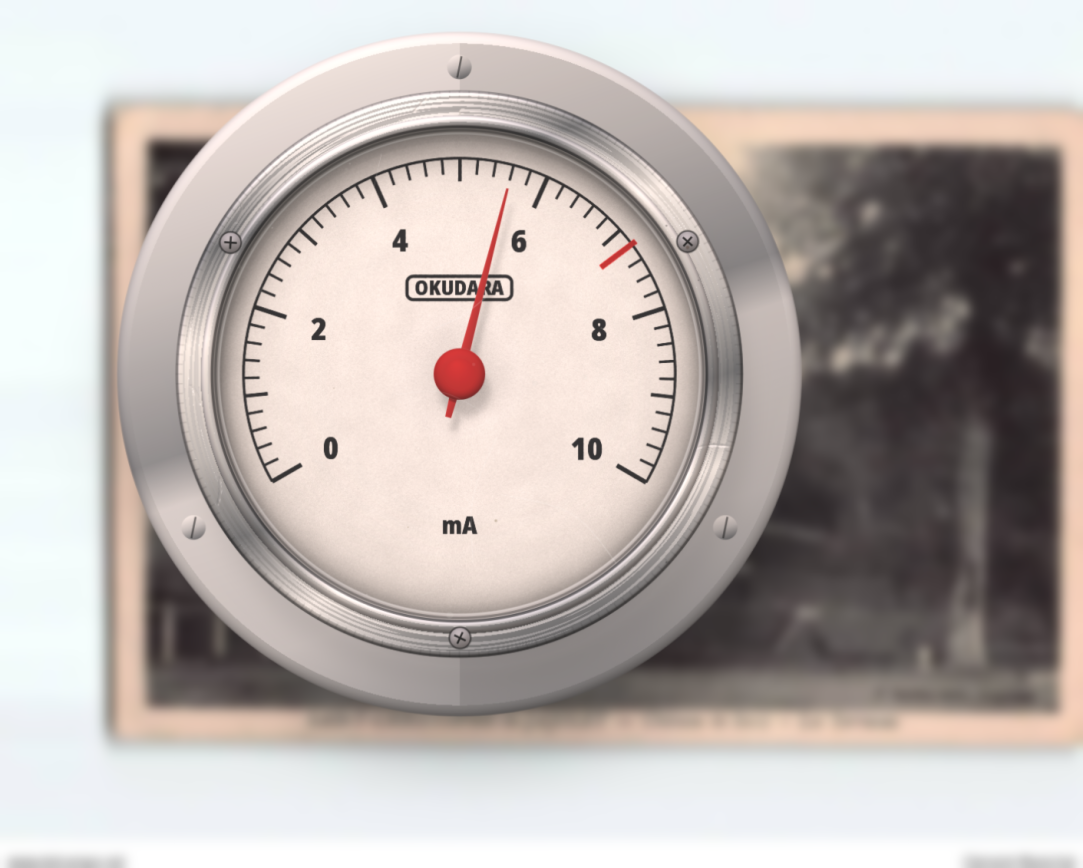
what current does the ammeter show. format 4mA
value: 5.6mA
